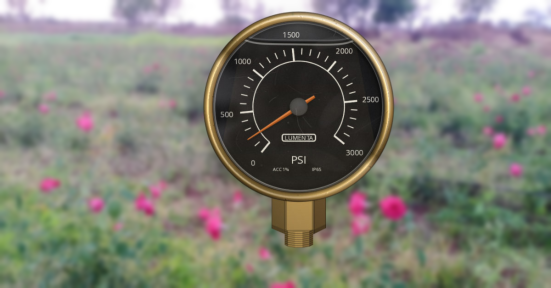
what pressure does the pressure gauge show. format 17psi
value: 200psi
